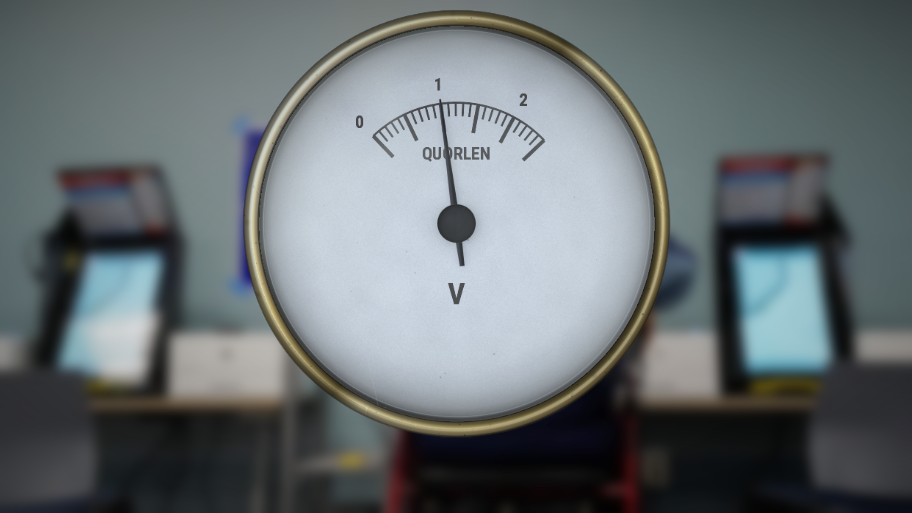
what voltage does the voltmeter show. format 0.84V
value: 1V
